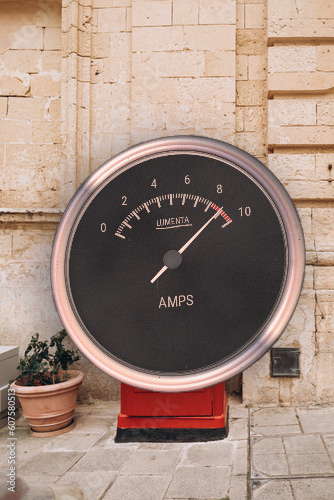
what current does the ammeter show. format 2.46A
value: 9A
